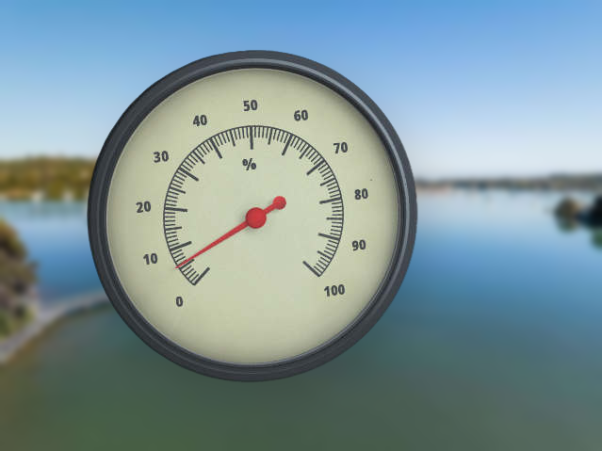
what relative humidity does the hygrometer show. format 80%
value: 6%
